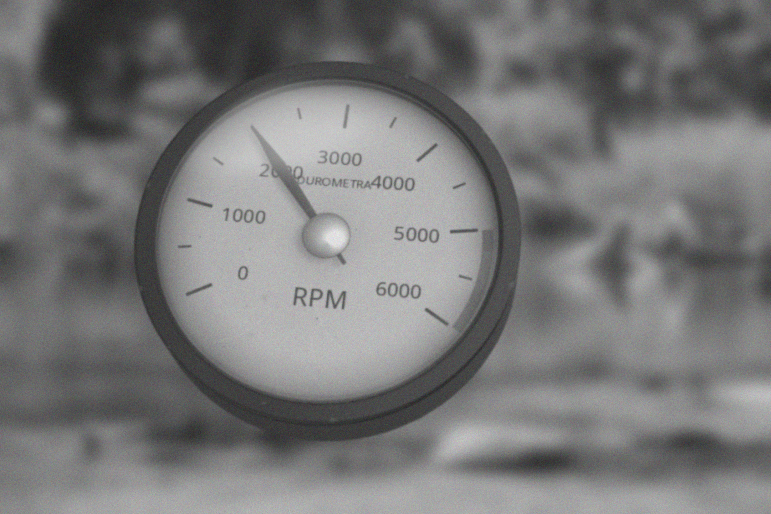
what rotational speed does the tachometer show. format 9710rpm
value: 2000rpm
